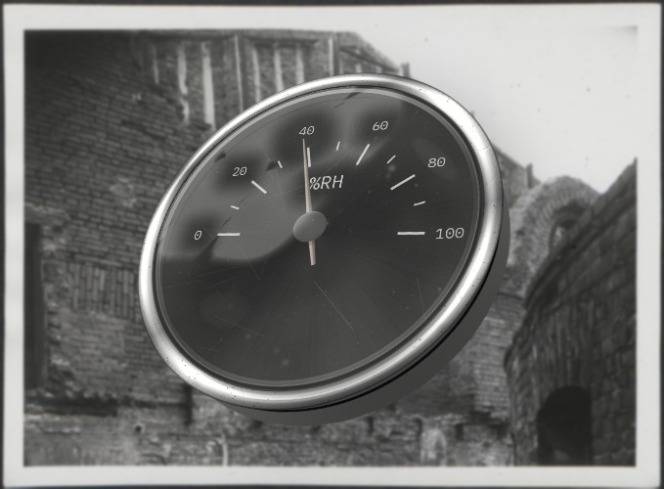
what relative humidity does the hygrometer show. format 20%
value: 40%
